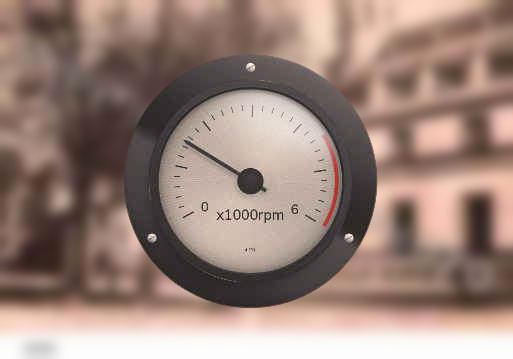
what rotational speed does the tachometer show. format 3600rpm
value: 1500rpm
